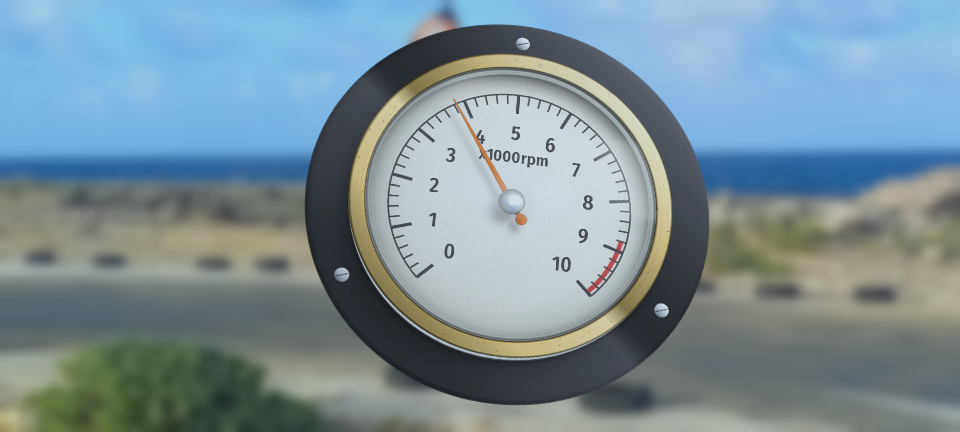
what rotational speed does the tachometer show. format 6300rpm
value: 3800rpm
